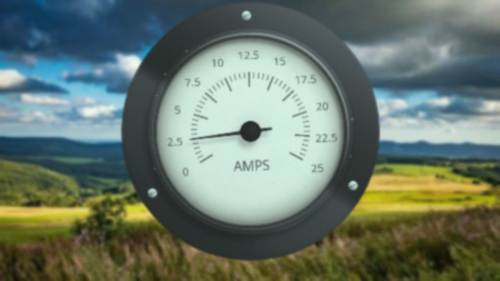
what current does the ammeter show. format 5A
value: 2.5A
